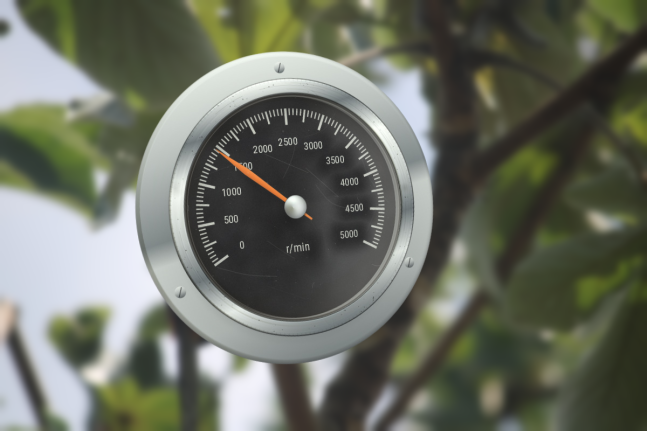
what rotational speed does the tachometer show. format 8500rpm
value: 1450rpm
